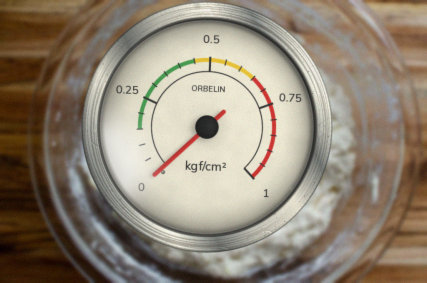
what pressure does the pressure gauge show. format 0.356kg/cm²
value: 0kg/cm²
